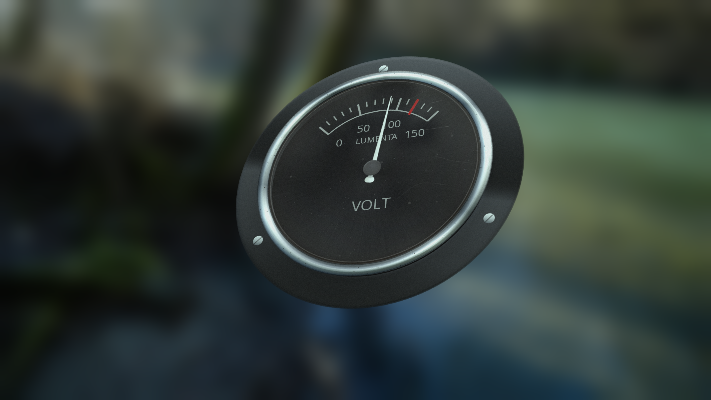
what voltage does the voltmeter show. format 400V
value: 90V
